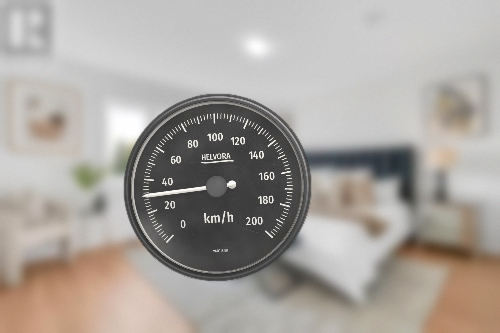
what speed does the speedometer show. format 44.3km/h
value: 30km/h
